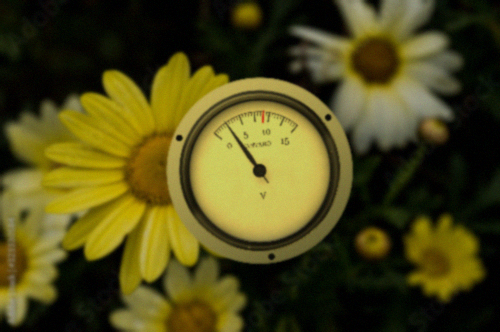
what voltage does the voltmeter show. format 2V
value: 2.5V
